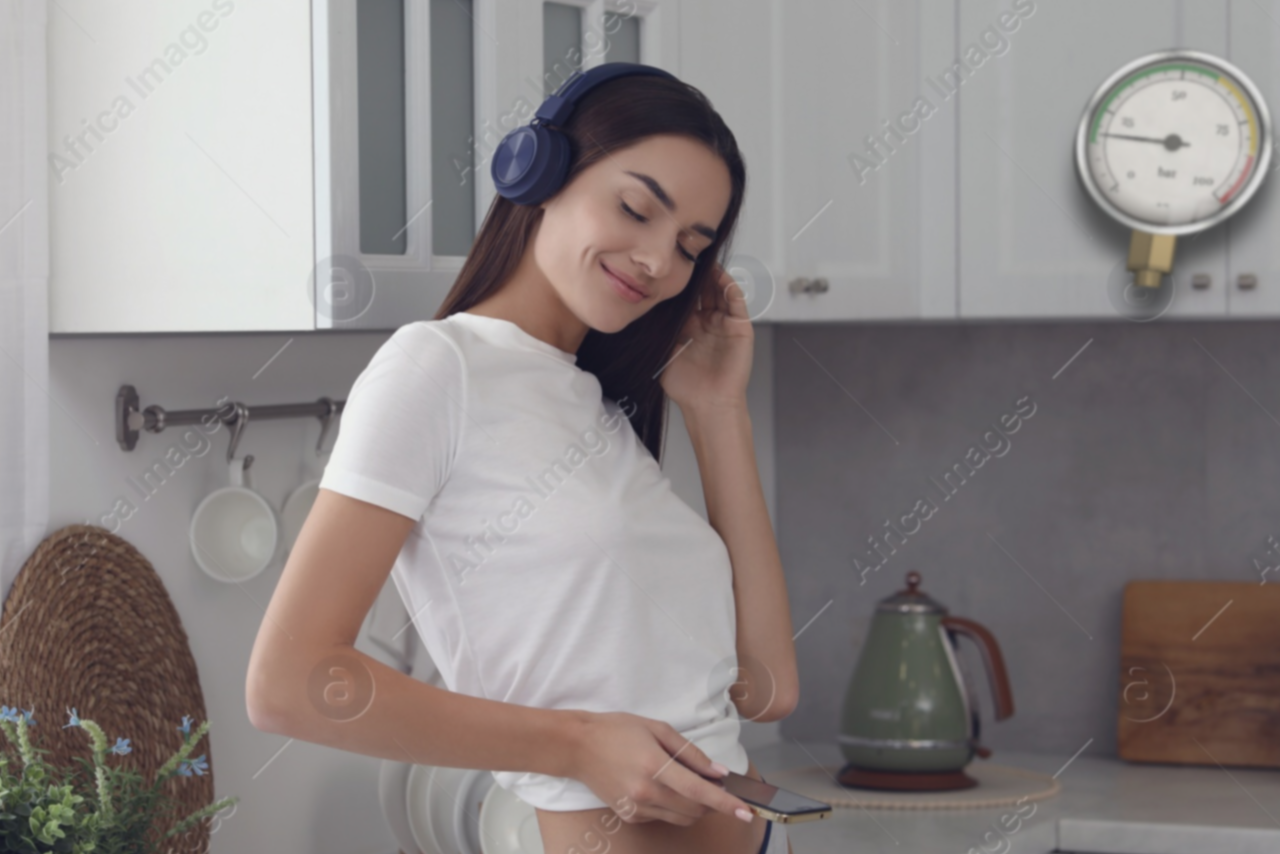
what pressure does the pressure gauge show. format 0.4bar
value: 17.5bar
